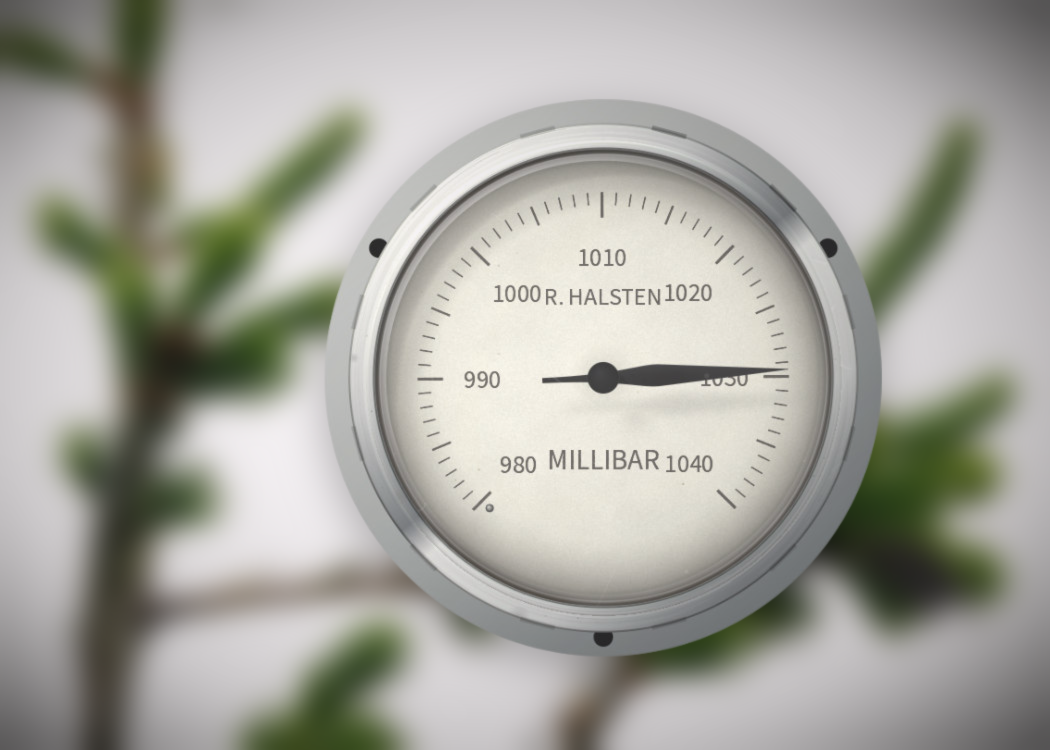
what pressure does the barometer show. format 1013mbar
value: 1029.5mbar
